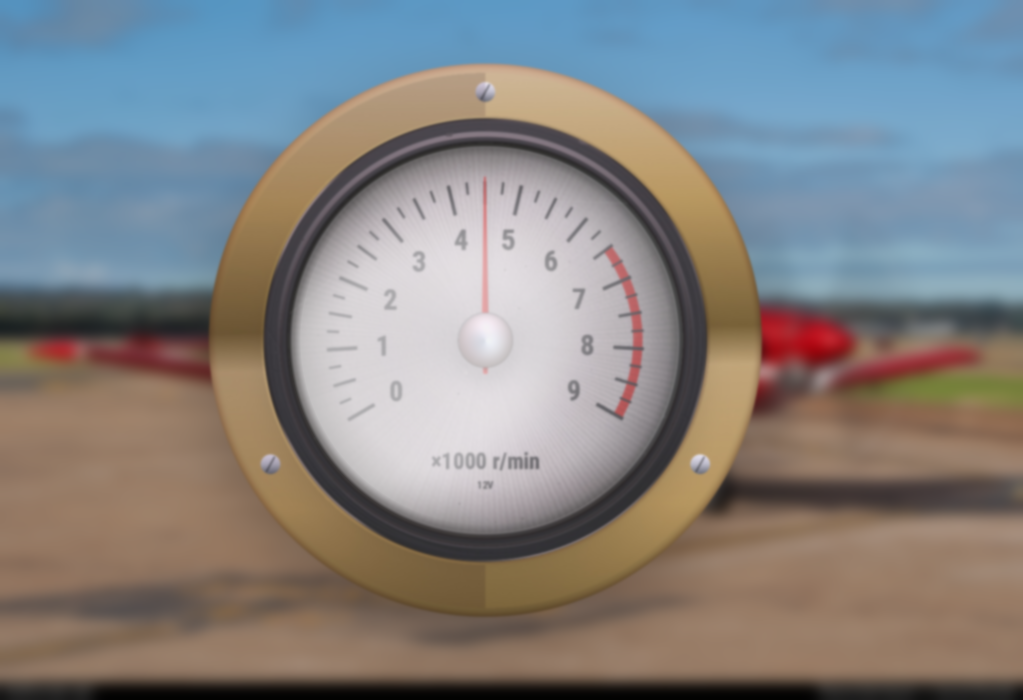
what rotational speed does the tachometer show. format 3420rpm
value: 4500rpm
